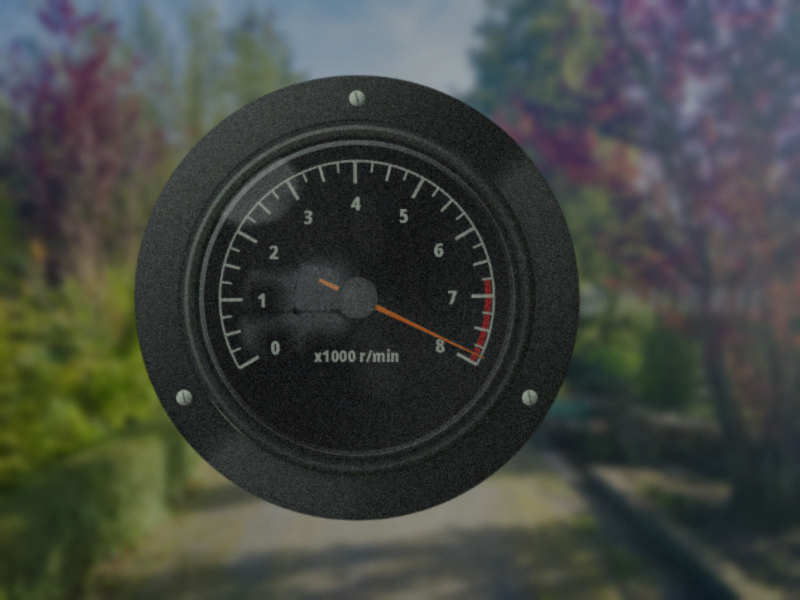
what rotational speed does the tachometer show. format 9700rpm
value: 7875rpm
